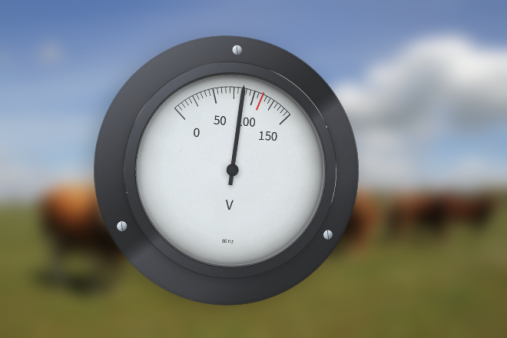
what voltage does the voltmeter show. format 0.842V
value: 85V
